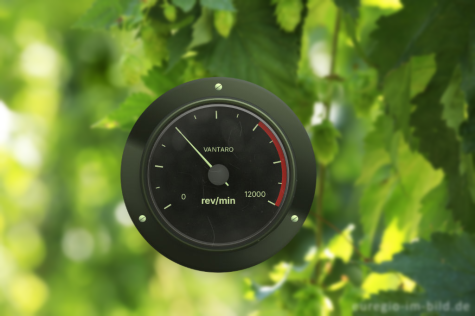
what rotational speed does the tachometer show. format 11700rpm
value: 4000rpm
